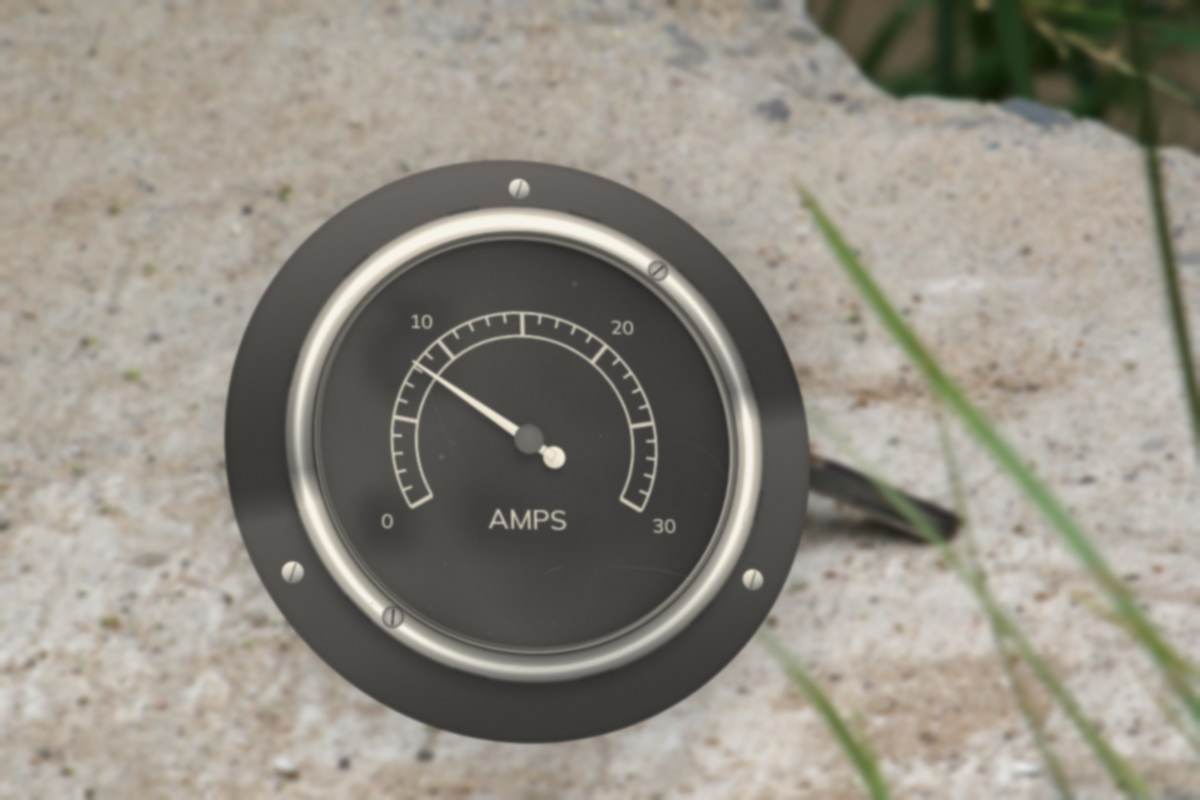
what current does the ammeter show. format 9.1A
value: 8A
